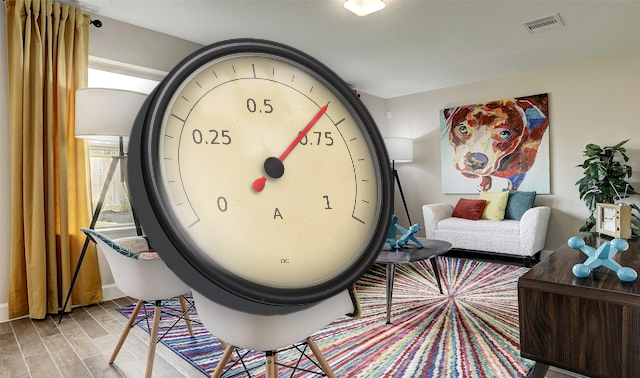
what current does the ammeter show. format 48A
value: 0.7A
